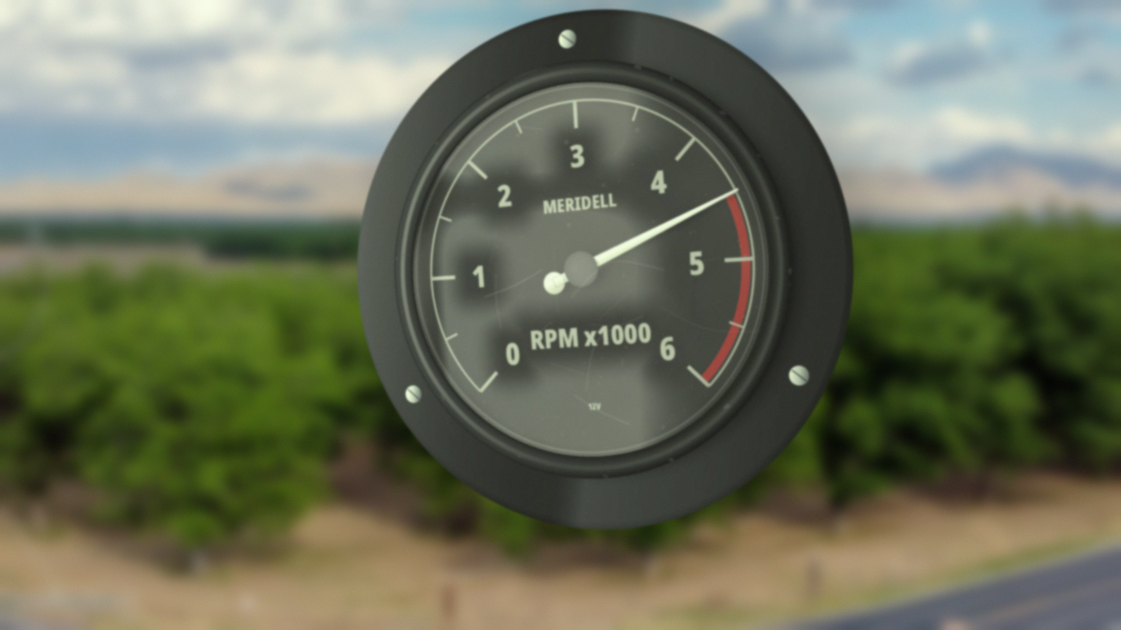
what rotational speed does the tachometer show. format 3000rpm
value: 4500rpm
